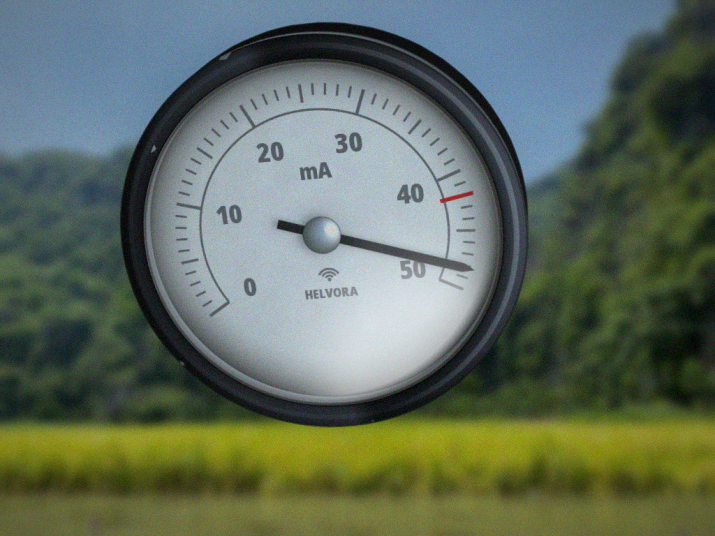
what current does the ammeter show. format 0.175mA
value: 48mA
